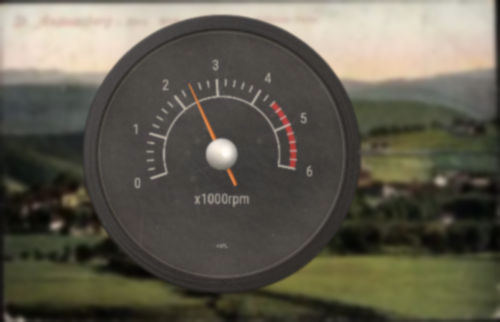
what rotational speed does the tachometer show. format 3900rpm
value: 2400rpm
